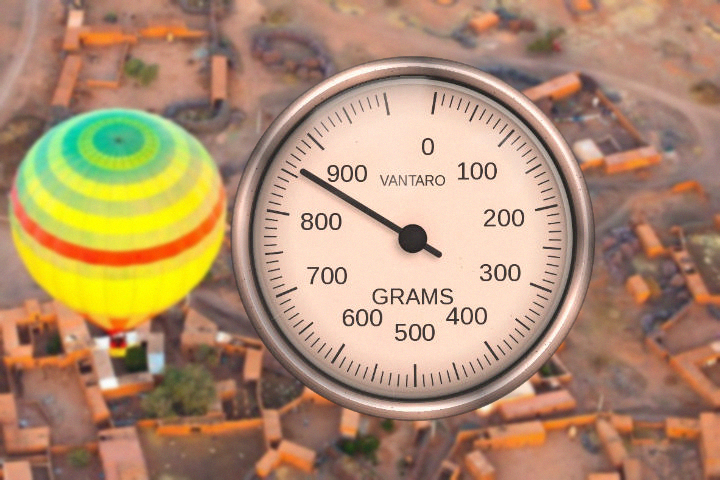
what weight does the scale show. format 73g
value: 860g
